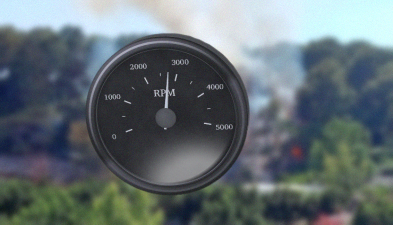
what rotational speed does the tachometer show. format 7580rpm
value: 2750rpm
